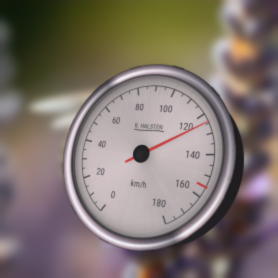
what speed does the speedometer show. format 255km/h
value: 125km/h
